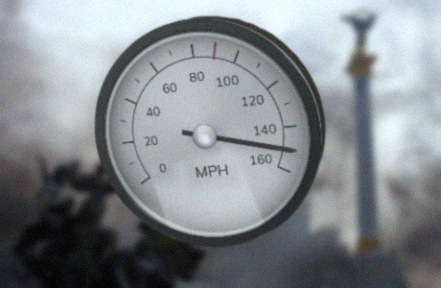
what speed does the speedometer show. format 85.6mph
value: 150mph
